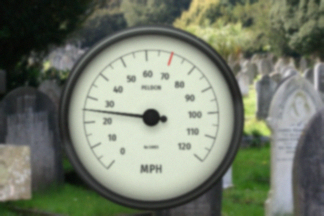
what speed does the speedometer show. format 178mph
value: 25mph
